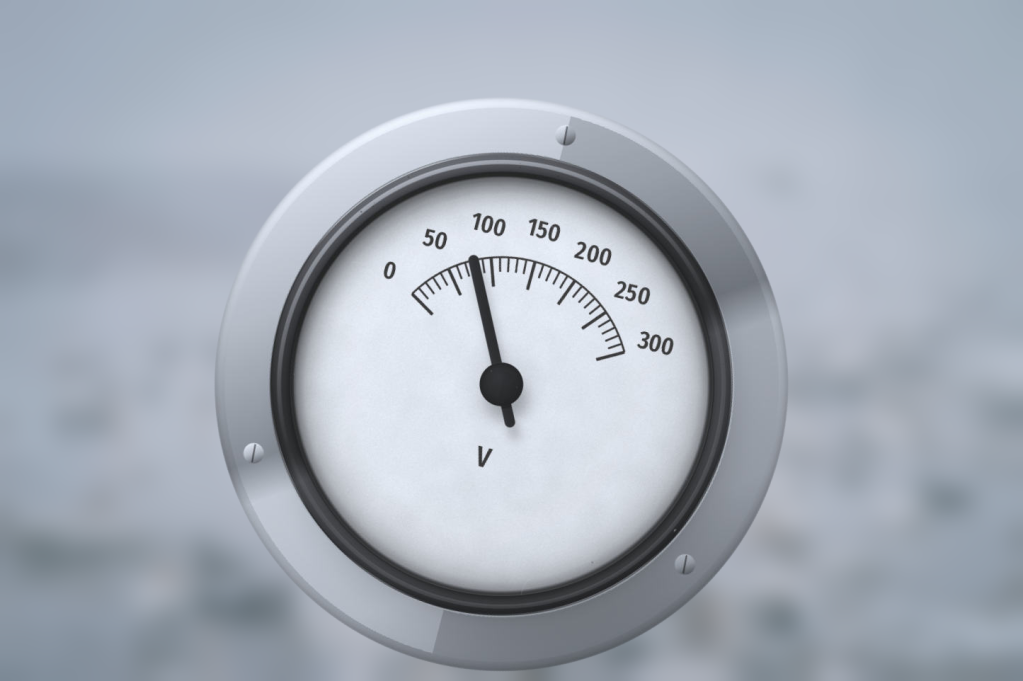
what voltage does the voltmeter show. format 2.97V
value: 80V
